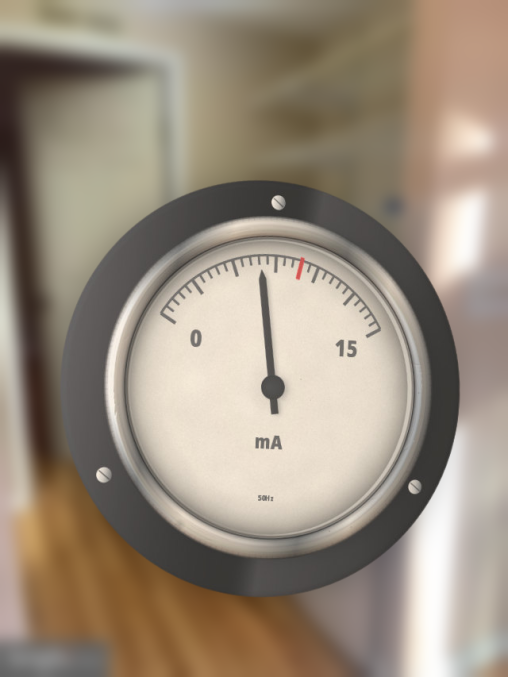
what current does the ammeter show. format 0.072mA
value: 6.5mA
